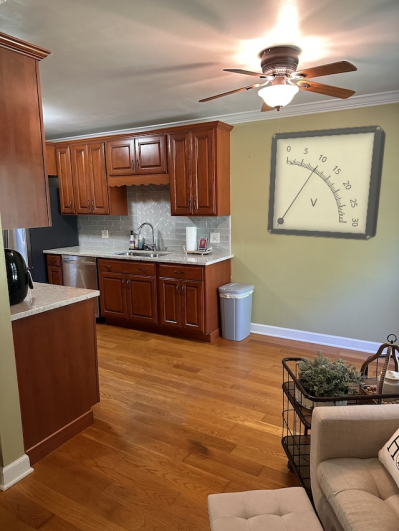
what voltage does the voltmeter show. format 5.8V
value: 10V
